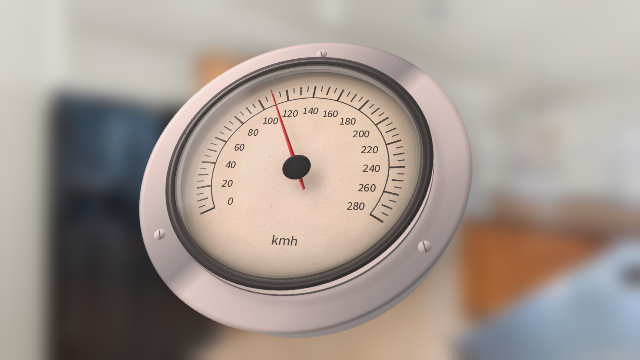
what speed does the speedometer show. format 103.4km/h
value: 110km/h
